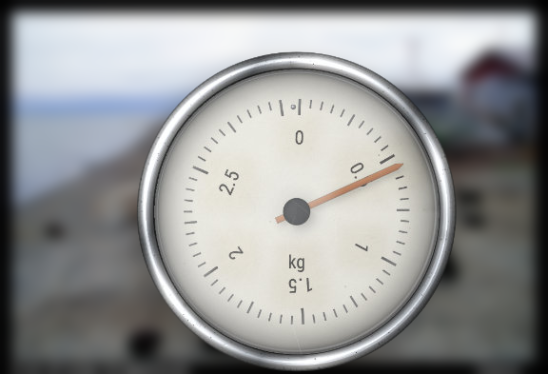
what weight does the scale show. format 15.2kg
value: 0.55kg
